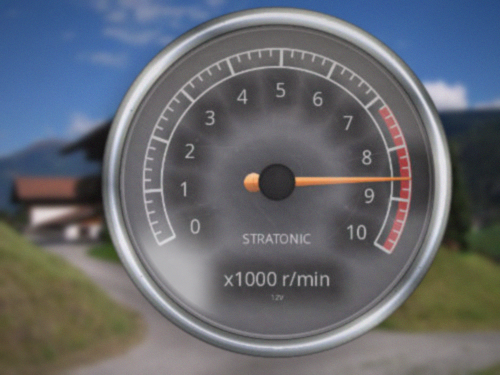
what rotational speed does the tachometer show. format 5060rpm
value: 8600rpm
